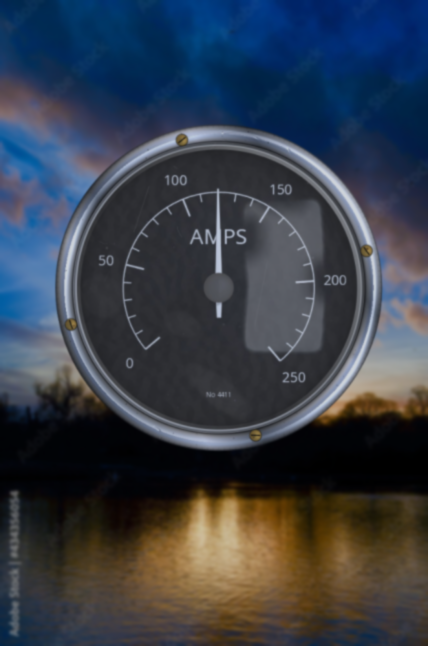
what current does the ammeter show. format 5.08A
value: 120A
